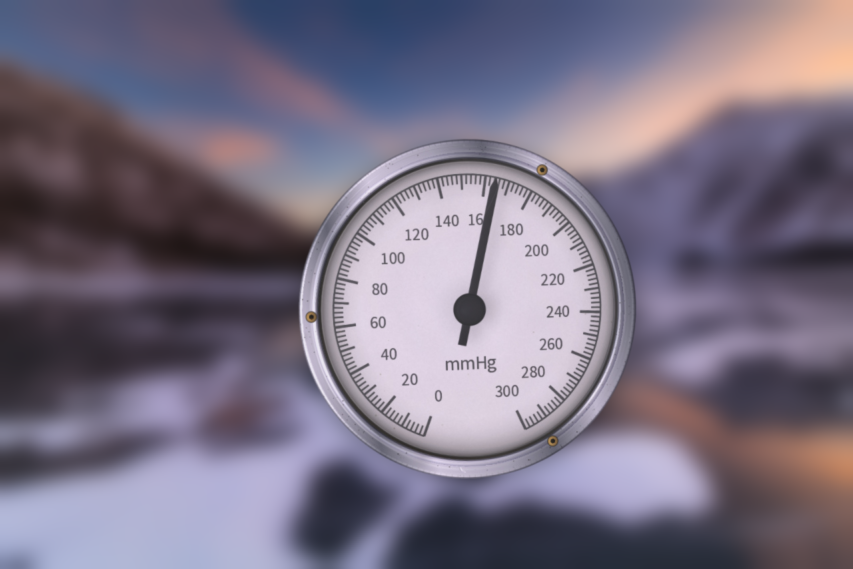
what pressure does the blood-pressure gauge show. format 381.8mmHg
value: 164mmHg
